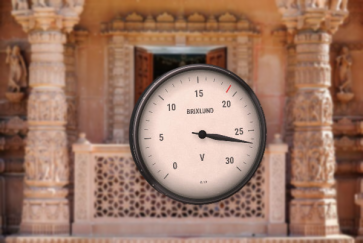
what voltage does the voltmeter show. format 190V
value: 26.5V
